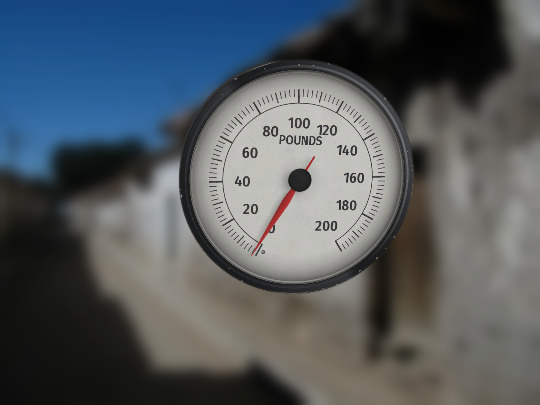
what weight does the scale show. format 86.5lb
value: 2lb
